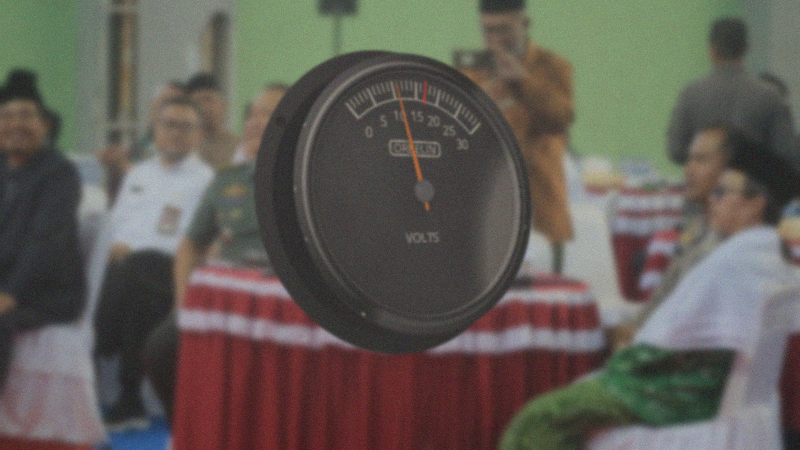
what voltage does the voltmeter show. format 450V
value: 10V
